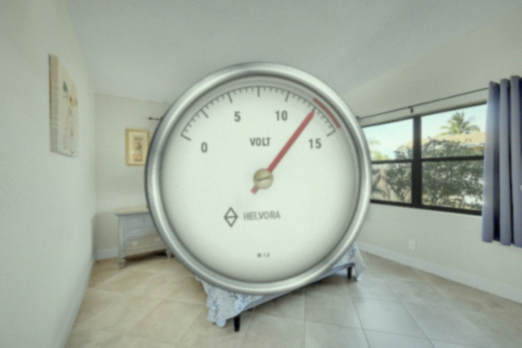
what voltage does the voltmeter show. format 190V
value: 12.5V
